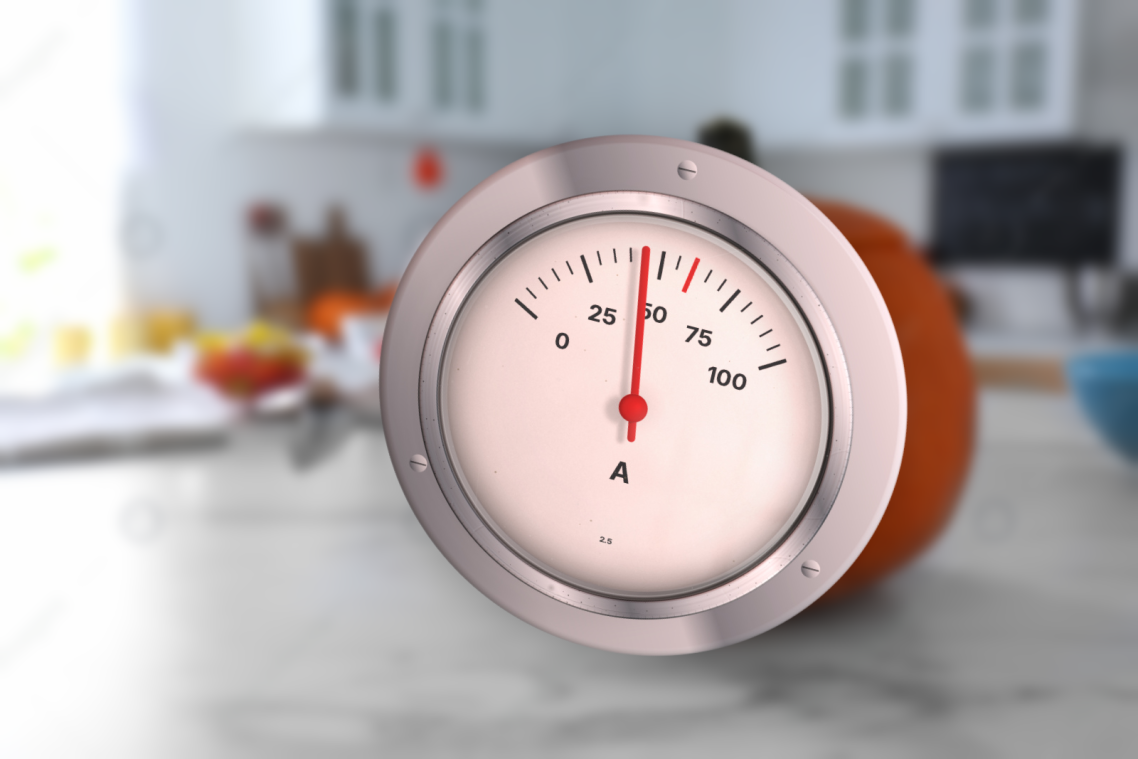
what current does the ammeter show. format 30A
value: 45A
